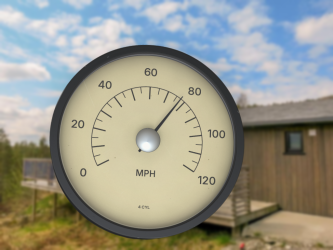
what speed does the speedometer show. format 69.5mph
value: 77.5mph
